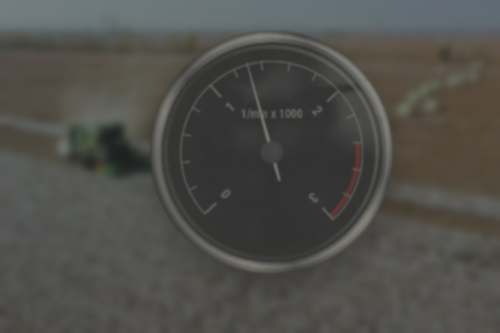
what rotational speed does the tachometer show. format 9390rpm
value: 1300rpm
